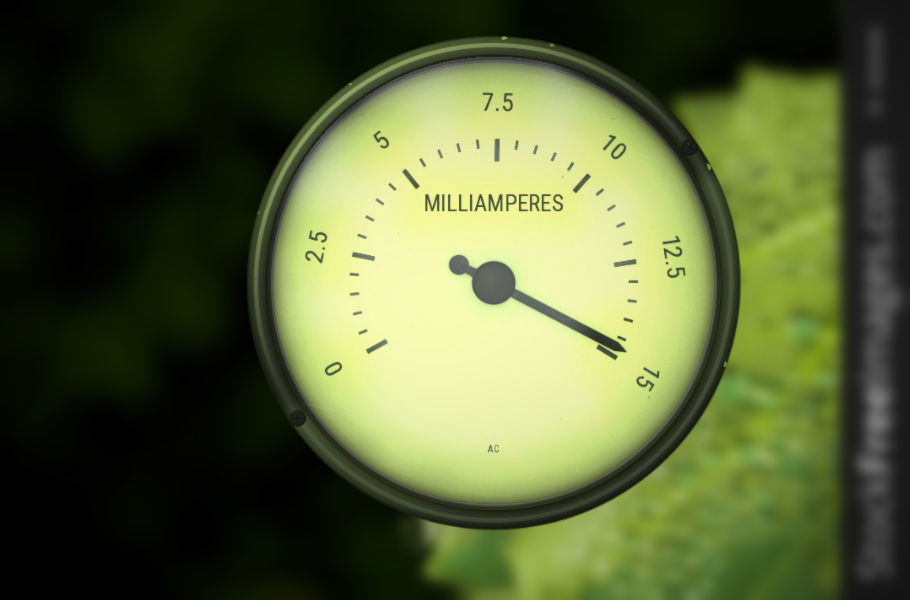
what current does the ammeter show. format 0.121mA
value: 14.75mA
